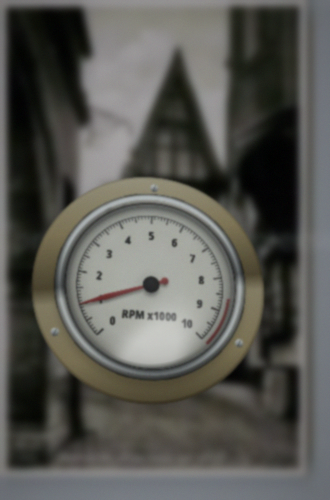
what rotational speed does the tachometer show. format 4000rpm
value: 1000rpm
